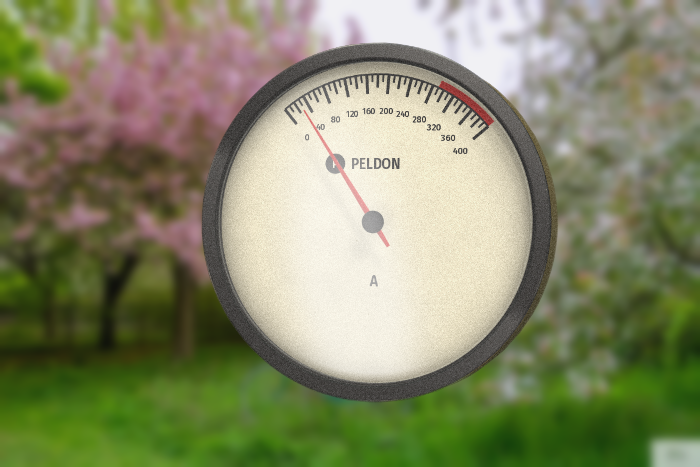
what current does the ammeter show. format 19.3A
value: 30A
